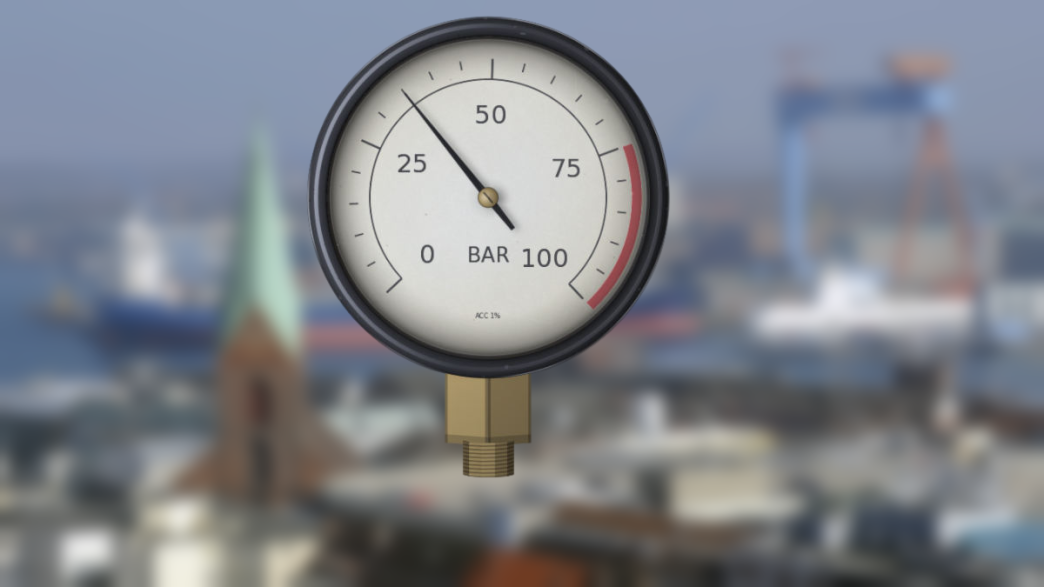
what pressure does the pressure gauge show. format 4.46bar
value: 35bar
